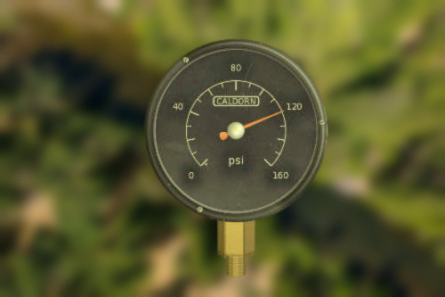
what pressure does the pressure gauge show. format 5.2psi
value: 120psi
